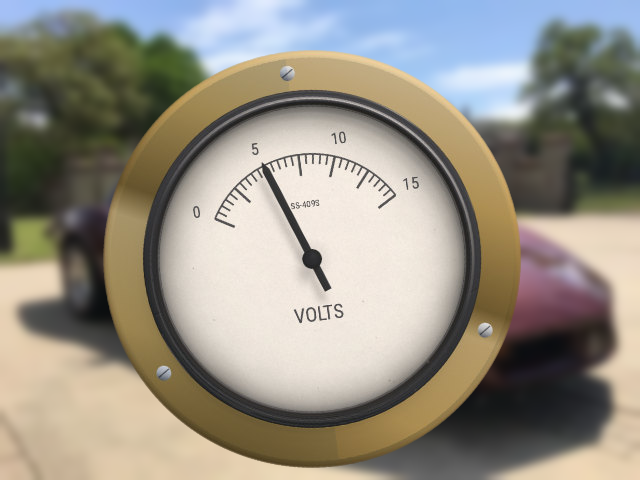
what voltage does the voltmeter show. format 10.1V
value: 5V
